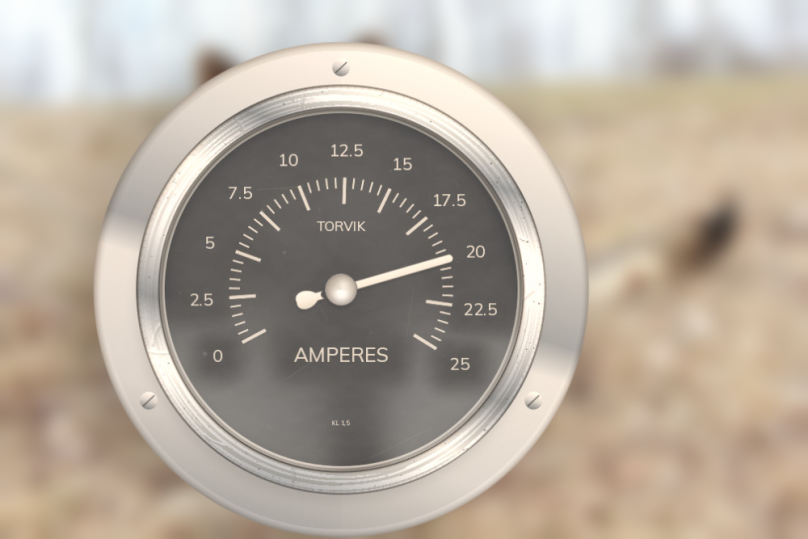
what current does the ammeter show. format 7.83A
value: 20A
